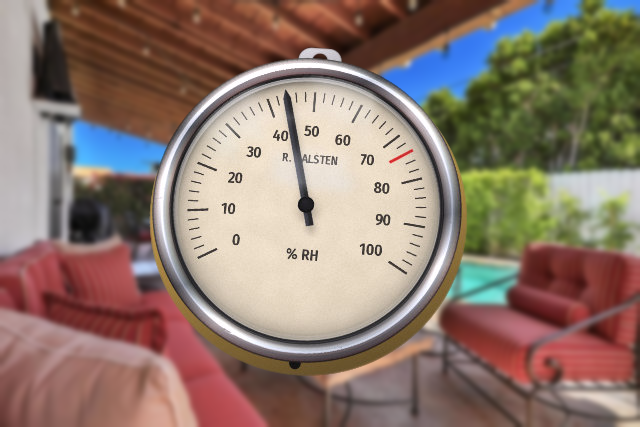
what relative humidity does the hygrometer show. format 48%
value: 44%
